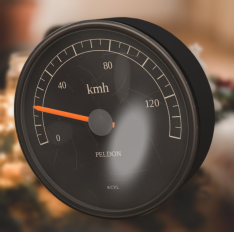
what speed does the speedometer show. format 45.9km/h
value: 20km/h
